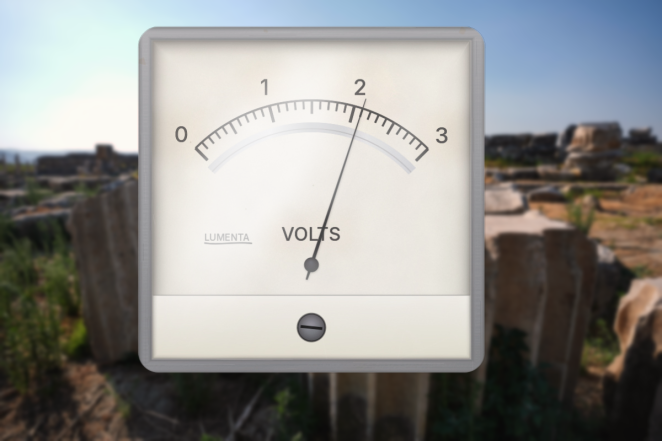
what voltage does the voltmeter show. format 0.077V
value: 2.1V
